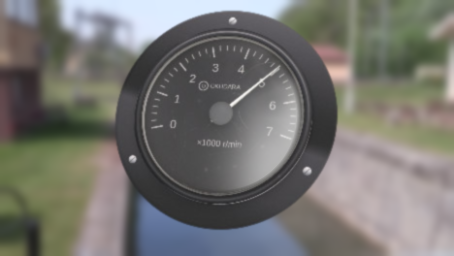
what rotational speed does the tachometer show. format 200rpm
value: 5000rpm
